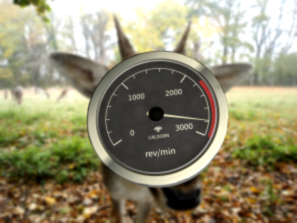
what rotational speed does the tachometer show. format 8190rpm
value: 2800rpm
